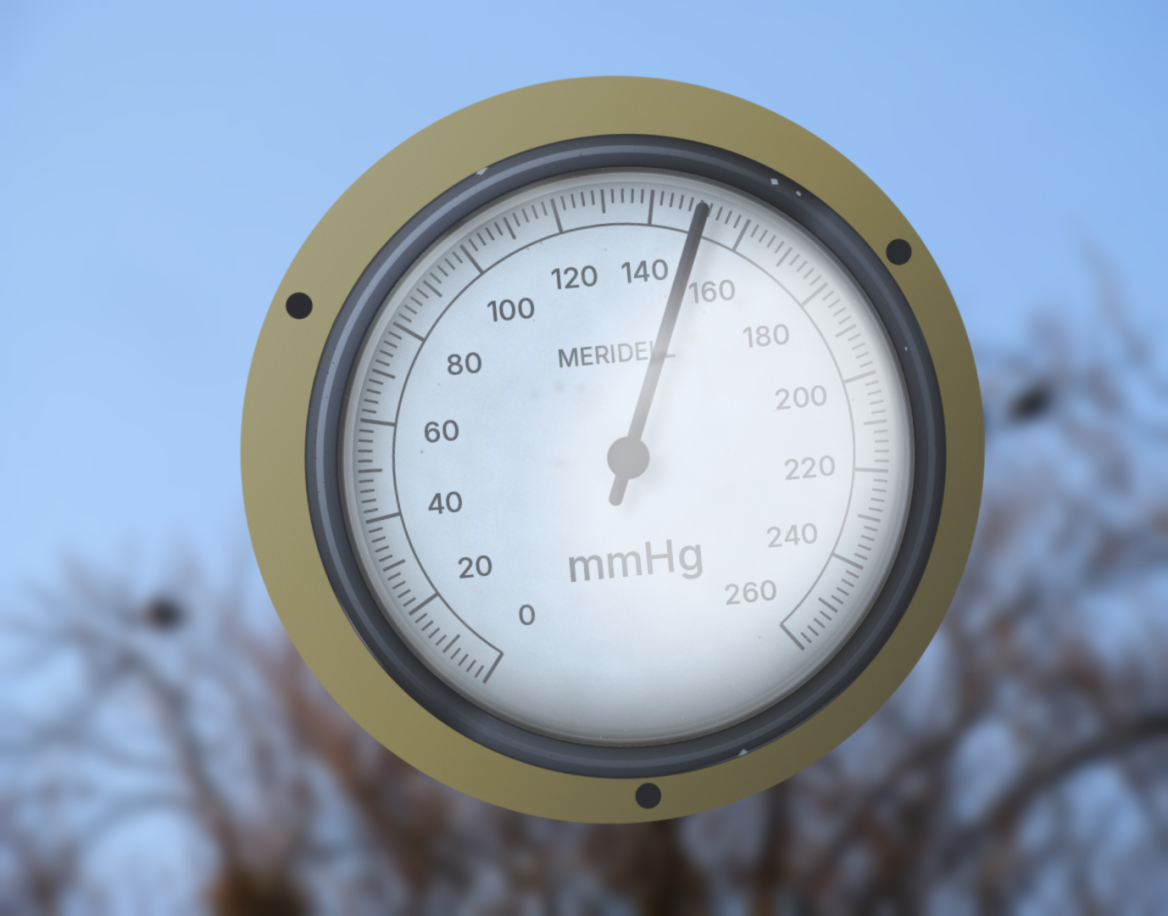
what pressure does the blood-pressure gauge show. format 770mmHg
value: 150mmHg
